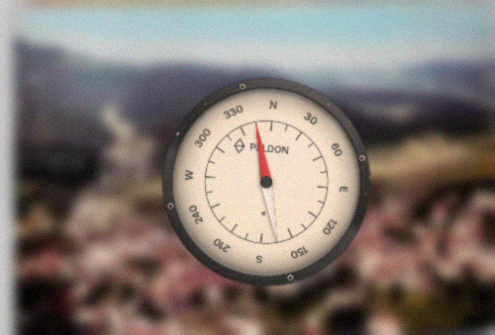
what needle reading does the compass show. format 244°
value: 345°
